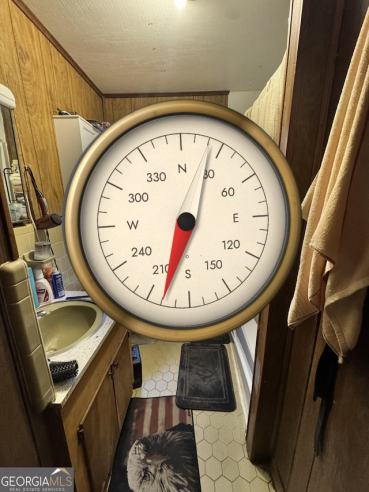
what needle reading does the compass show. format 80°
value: 200°
